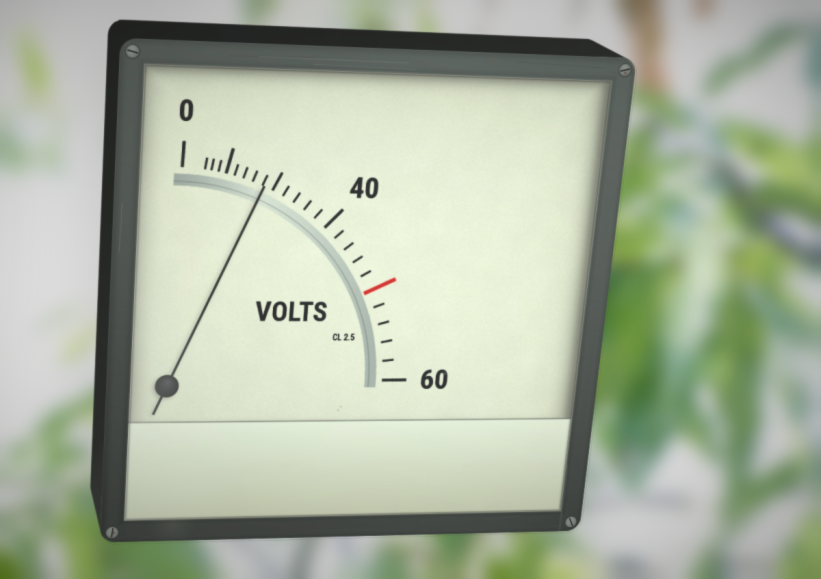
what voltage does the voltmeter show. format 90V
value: 28V
